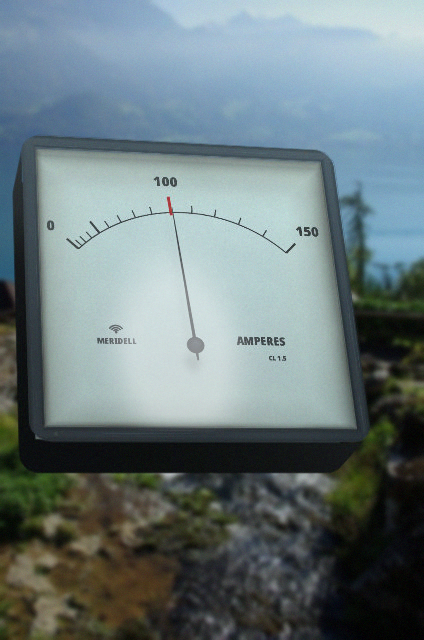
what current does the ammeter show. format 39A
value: 100A
